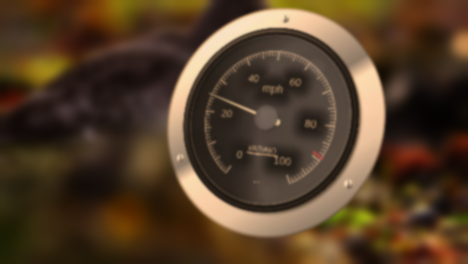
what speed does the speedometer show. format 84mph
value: 25mph
